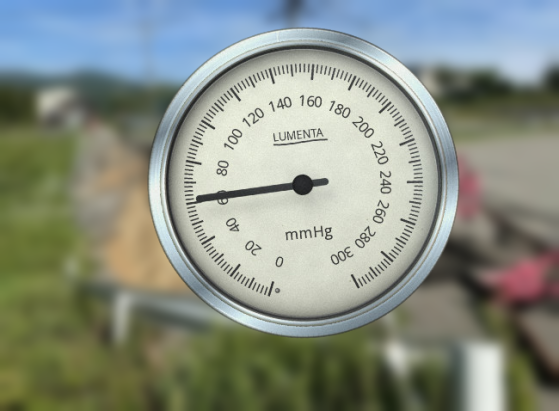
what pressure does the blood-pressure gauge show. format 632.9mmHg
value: 62mmHg
